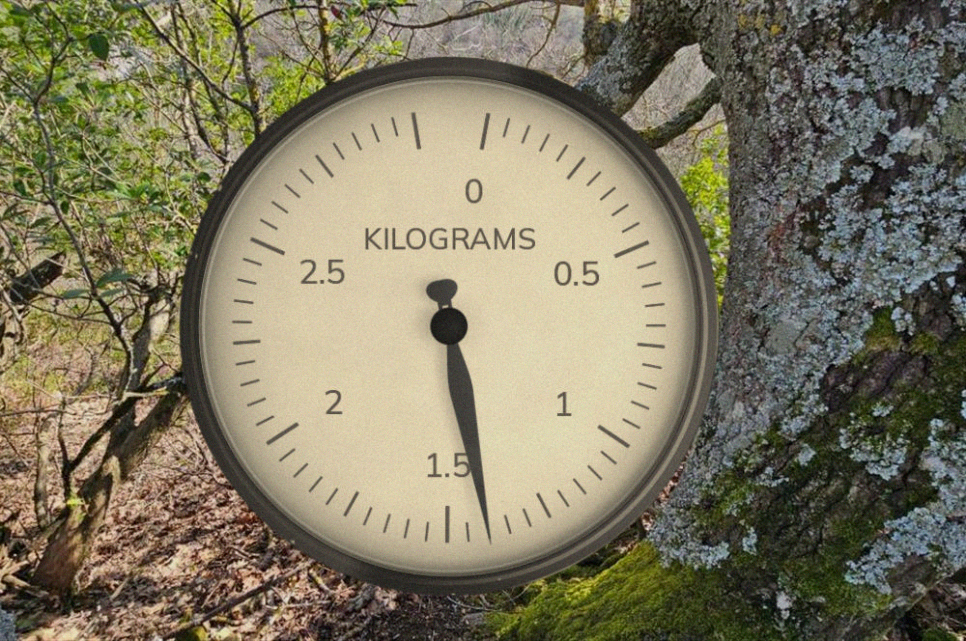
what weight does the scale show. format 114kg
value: 1.4kg
